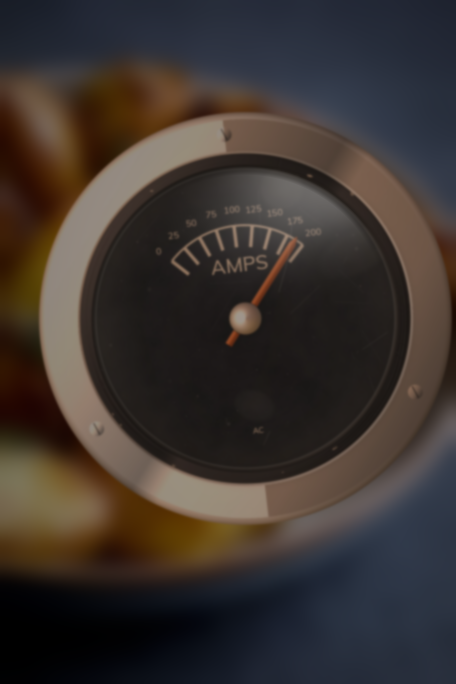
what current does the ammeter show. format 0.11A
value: 187.5A
